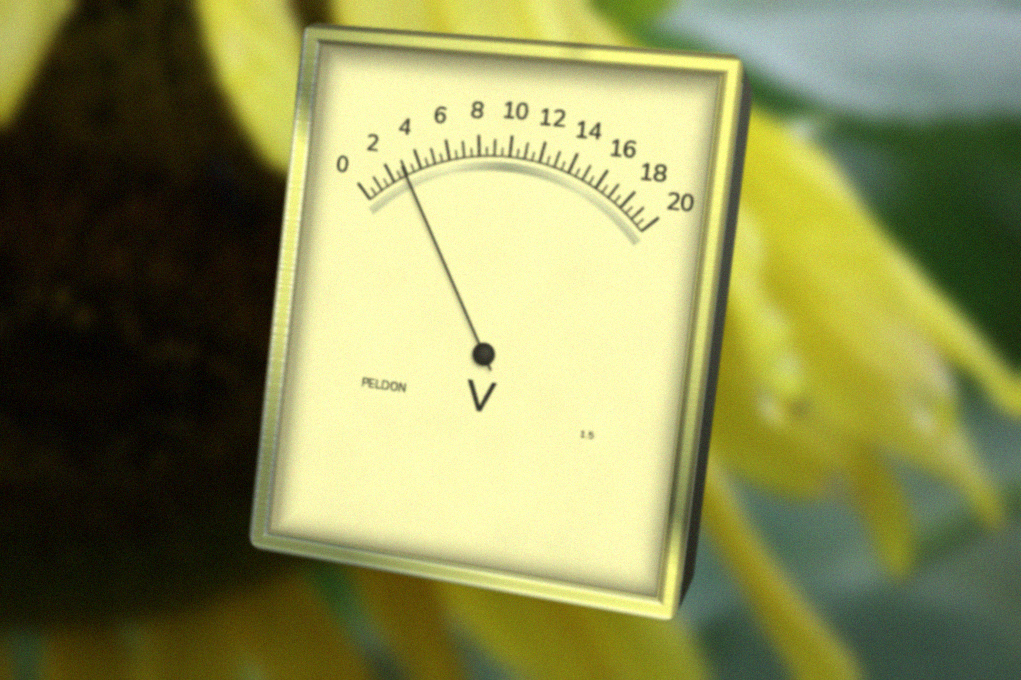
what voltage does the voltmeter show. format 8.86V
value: 3V
